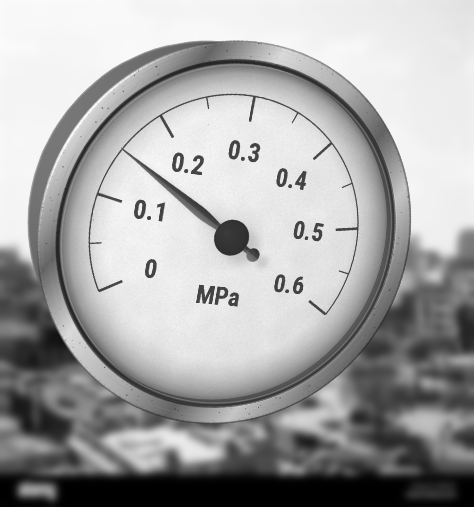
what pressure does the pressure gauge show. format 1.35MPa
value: 0.15MPa
